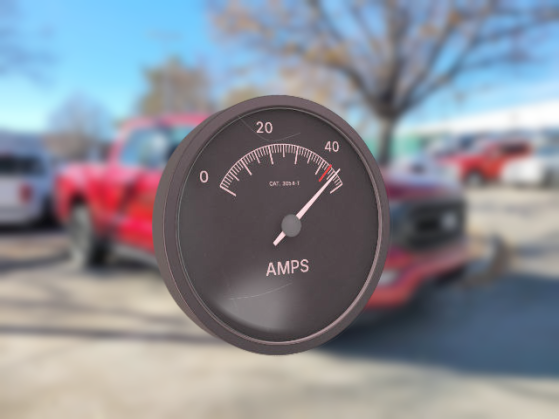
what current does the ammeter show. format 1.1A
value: 45A
